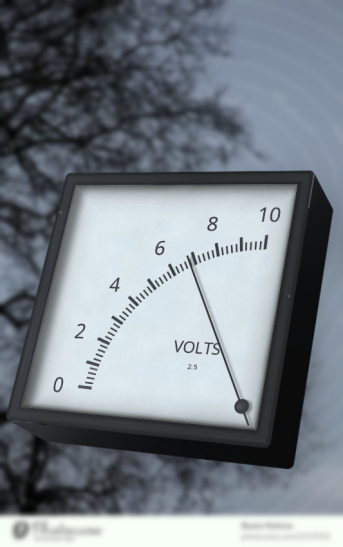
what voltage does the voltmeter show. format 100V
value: 6.8V
